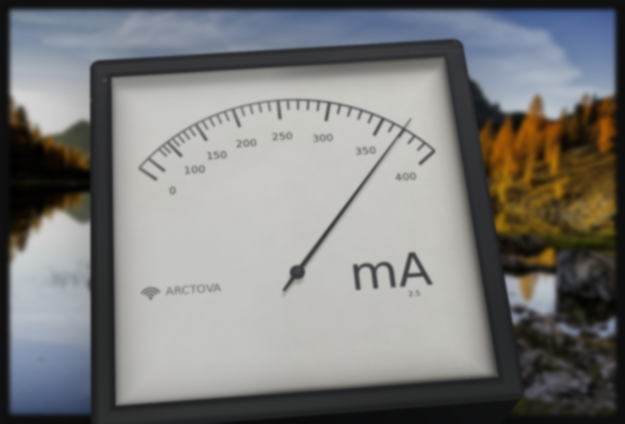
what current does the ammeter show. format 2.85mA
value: 370mA
